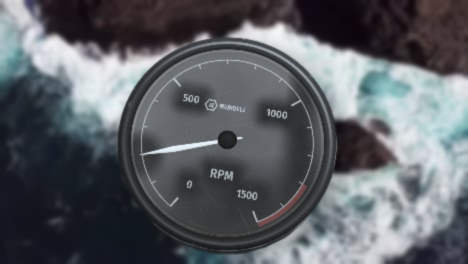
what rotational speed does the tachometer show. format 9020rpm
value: 200rpm
